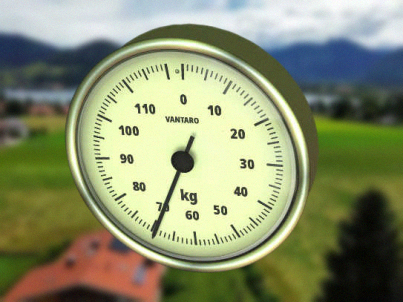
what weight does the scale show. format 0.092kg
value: 69kg
